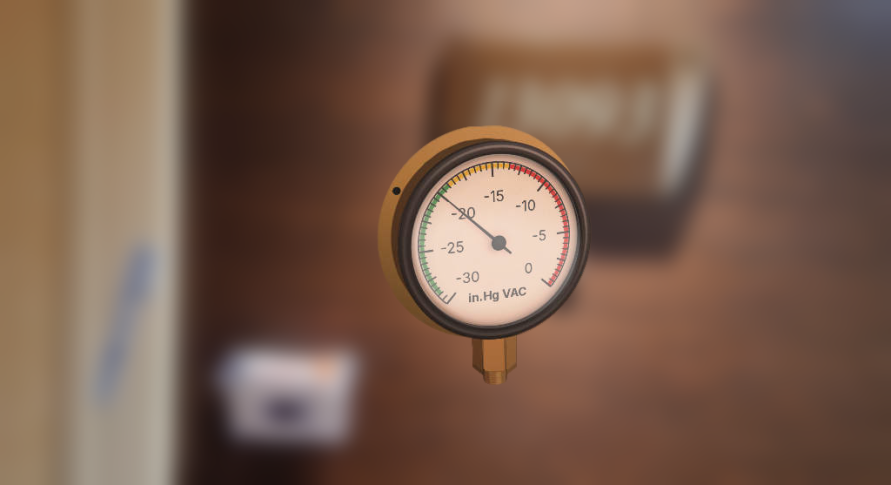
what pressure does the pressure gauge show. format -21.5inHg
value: -20inHg
